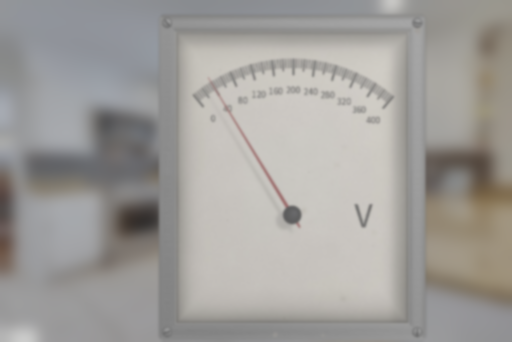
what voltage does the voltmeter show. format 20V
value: 40V
